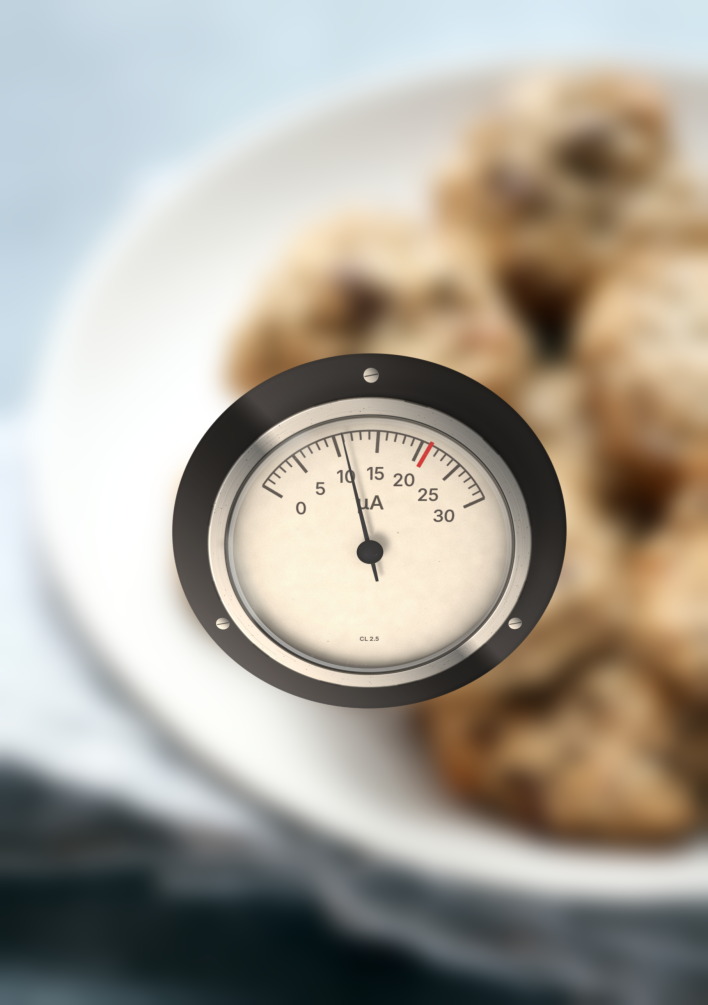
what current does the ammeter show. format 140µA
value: 11µA
